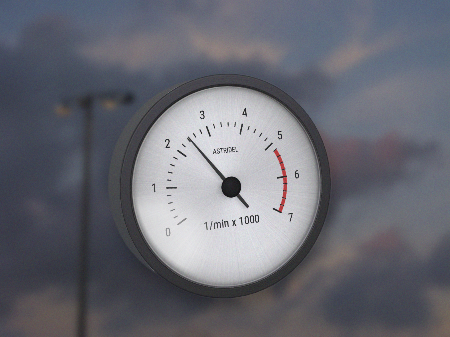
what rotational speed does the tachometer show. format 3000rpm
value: 2400rpm
